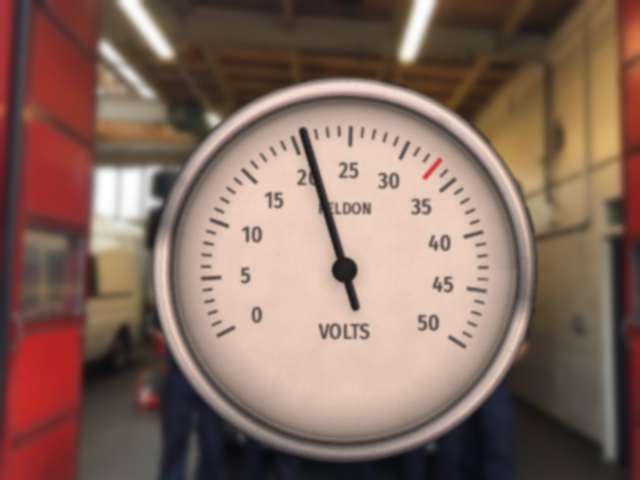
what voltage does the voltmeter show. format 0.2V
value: 21V
